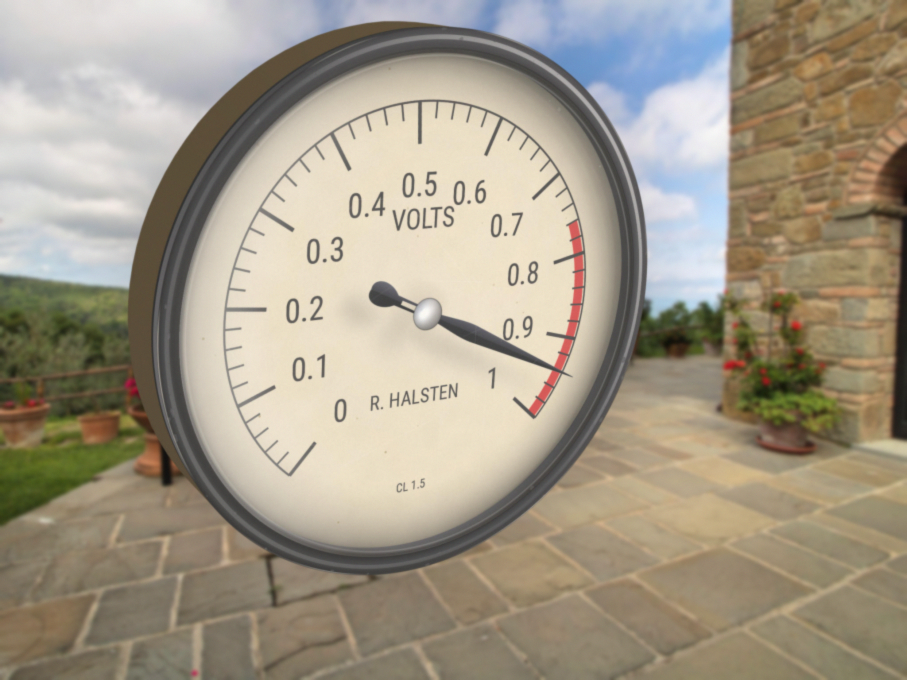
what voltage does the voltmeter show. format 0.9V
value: 0.94V
